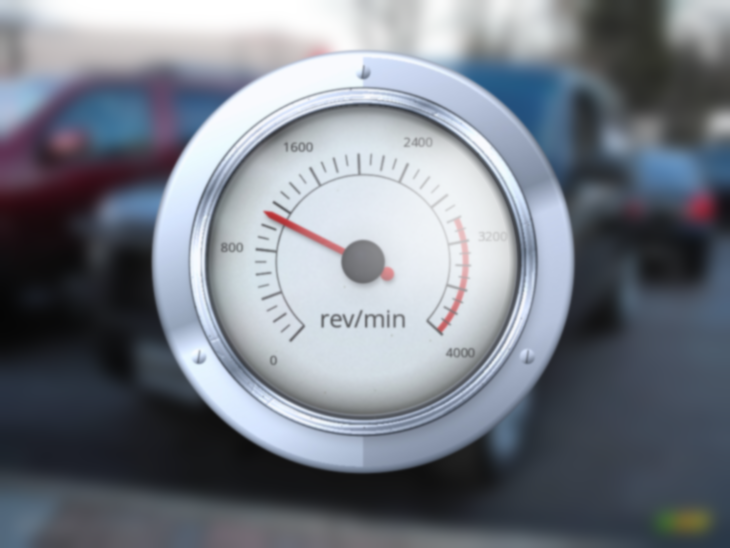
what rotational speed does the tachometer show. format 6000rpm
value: 1100rpm
